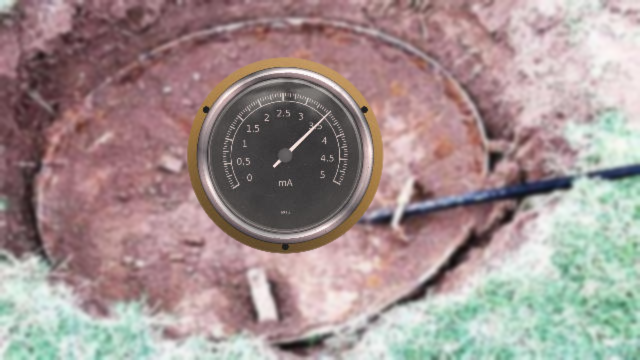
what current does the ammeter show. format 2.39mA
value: 3.5mA
